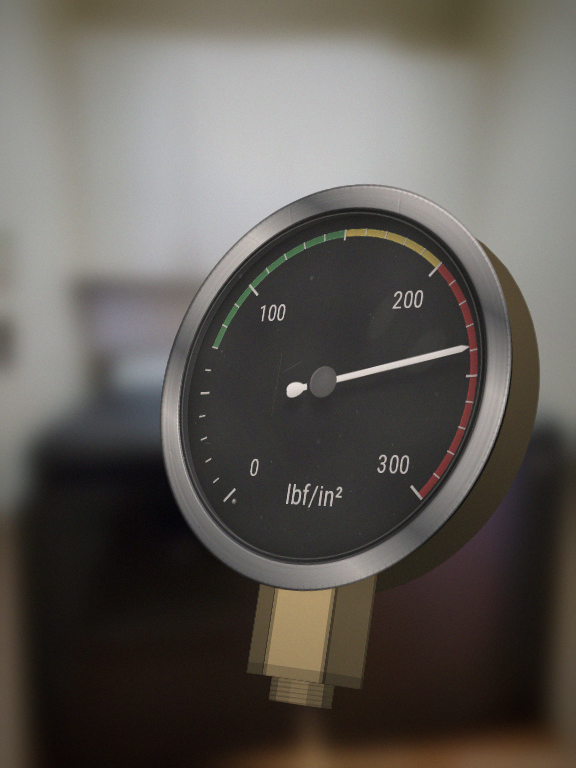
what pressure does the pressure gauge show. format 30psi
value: 240psi
